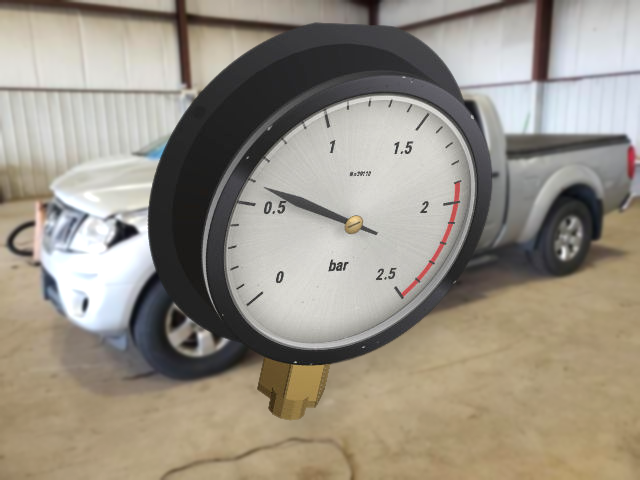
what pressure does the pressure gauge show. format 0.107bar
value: 0.6bar
